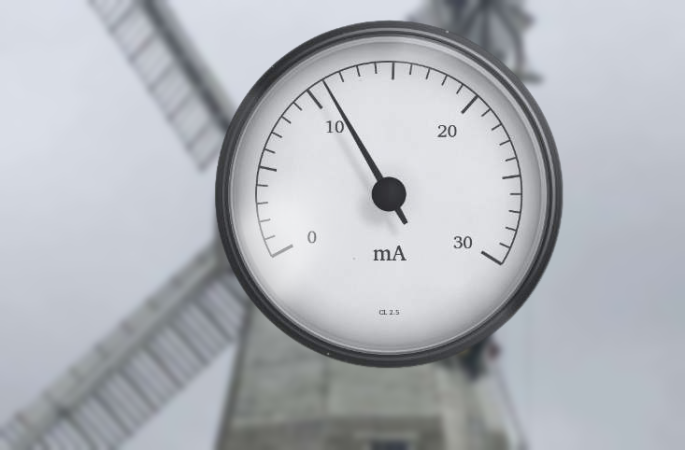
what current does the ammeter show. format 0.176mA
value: 11mA
